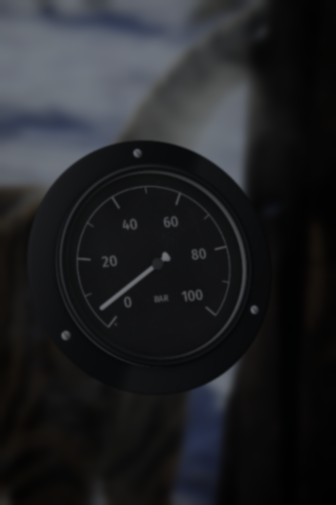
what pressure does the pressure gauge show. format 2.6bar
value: 5bar
